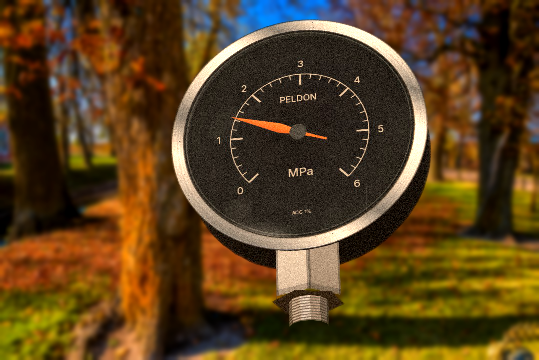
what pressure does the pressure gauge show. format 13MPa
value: 1.4MPa
